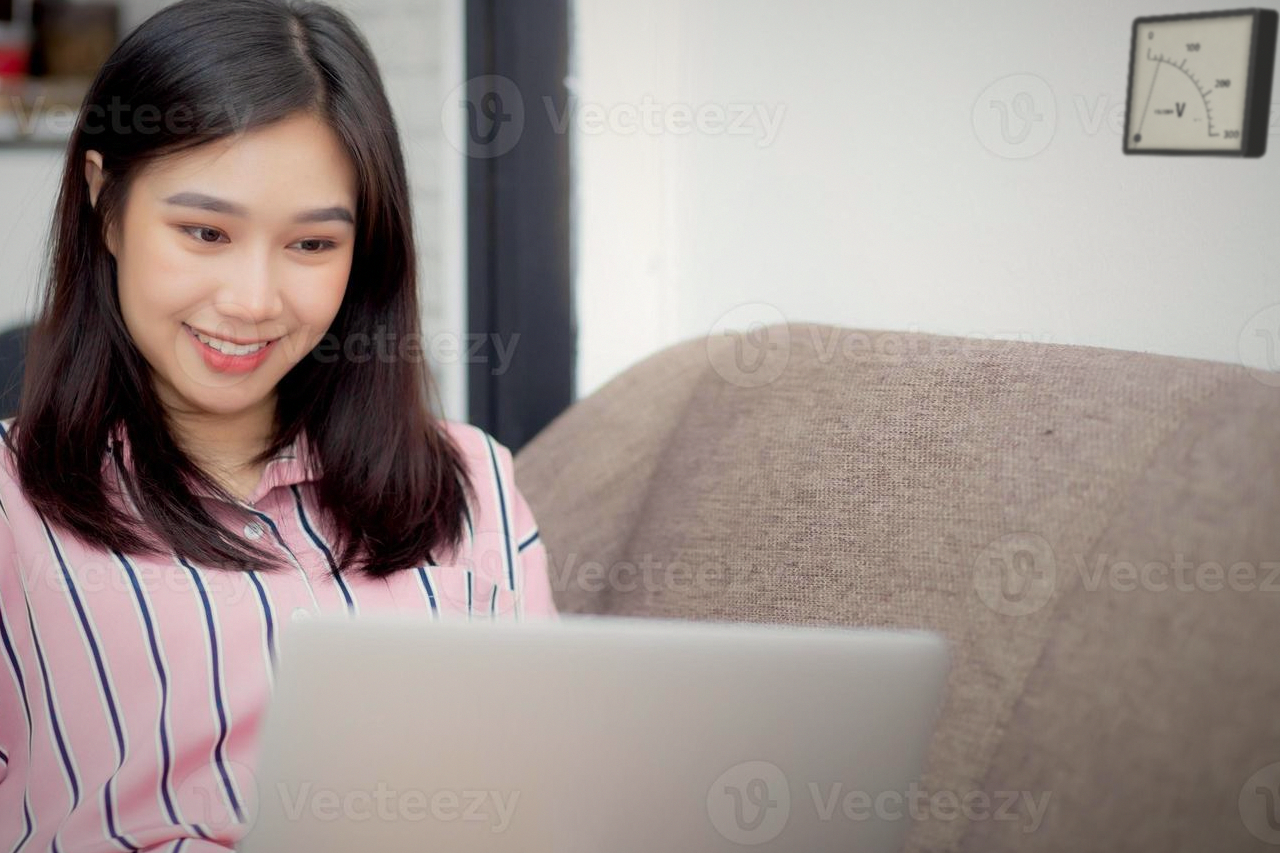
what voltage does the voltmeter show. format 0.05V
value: 40V
